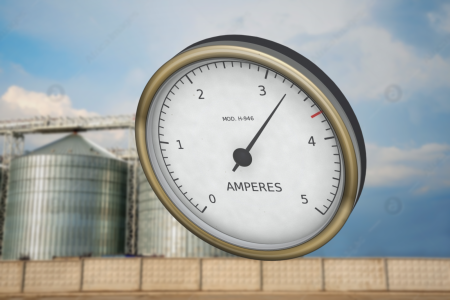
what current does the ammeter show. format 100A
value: 3.3A
